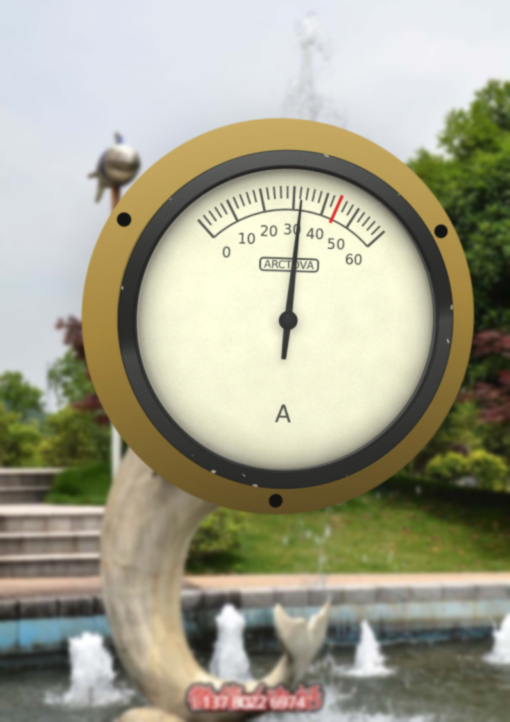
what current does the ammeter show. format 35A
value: 32A
